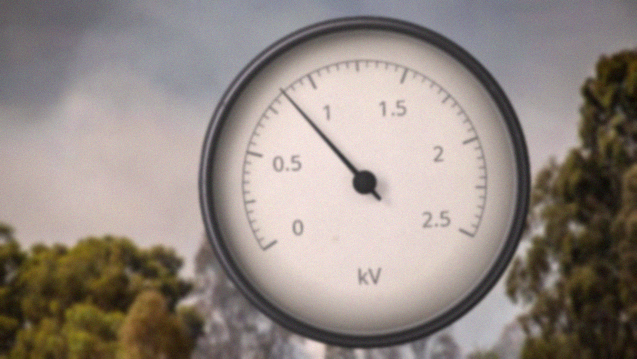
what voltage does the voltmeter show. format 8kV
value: 0.85kV
